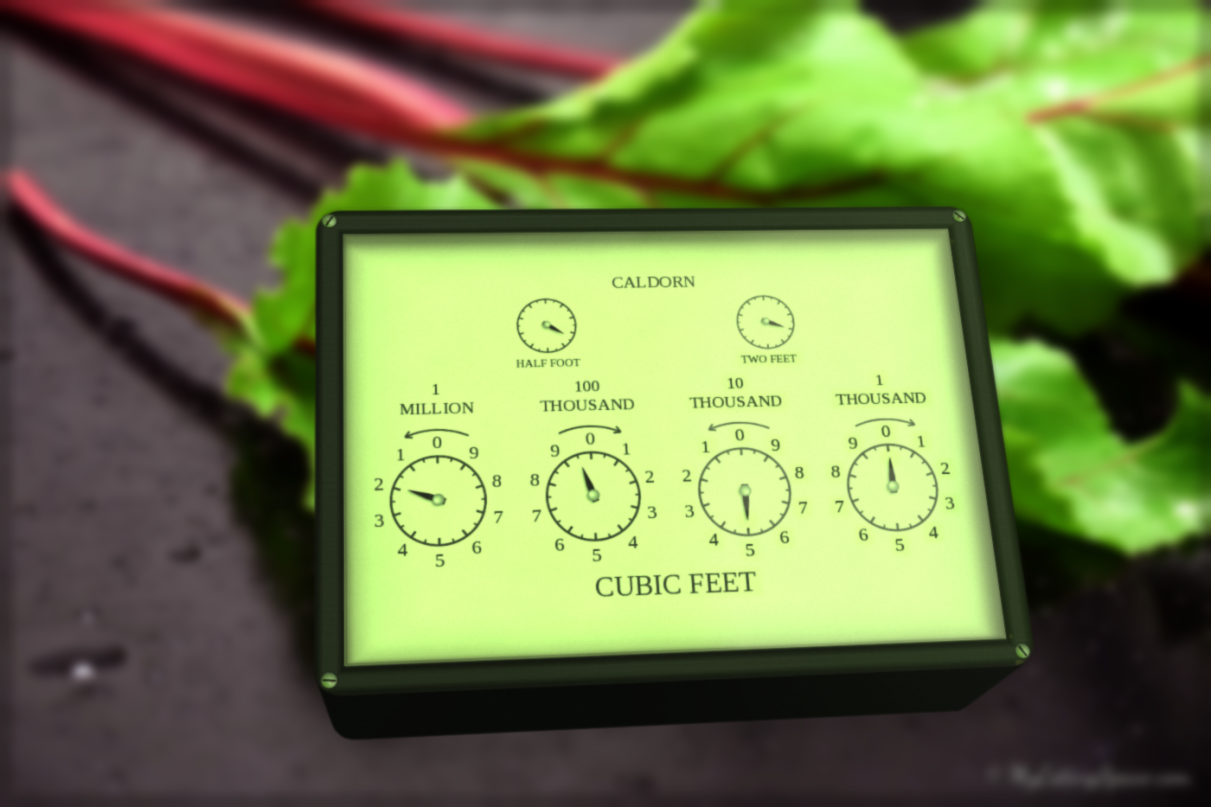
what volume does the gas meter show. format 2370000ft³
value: 195000ft³
